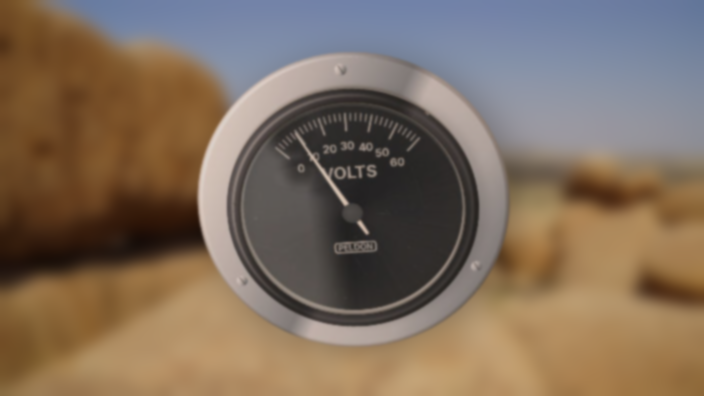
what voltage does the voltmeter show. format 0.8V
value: 10V
